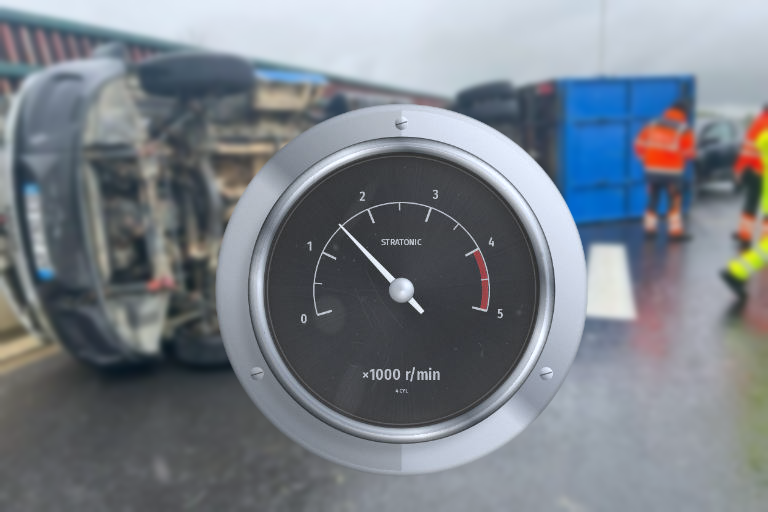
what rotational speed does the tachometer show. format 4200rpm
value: 1500rpm
